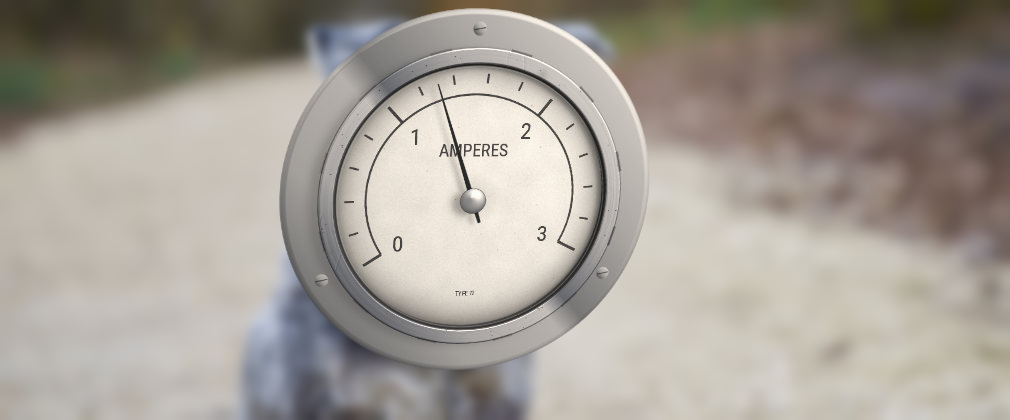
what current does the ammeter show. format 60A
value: 1.3A
